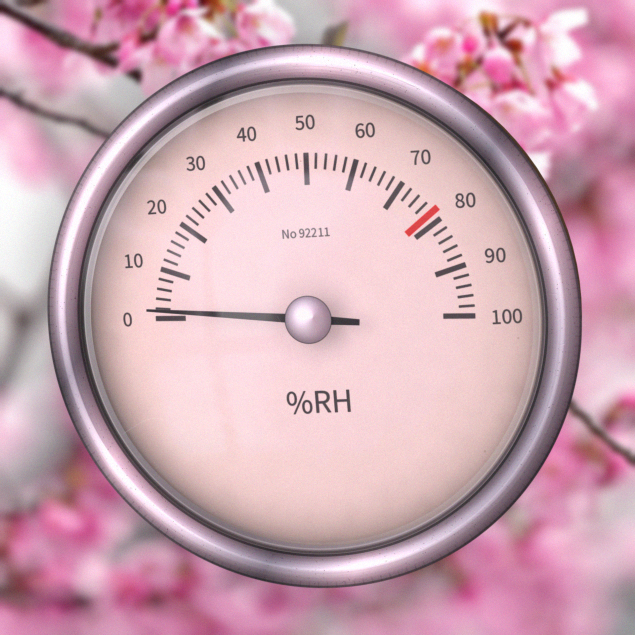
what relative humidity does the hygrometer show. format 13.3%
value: 2%
